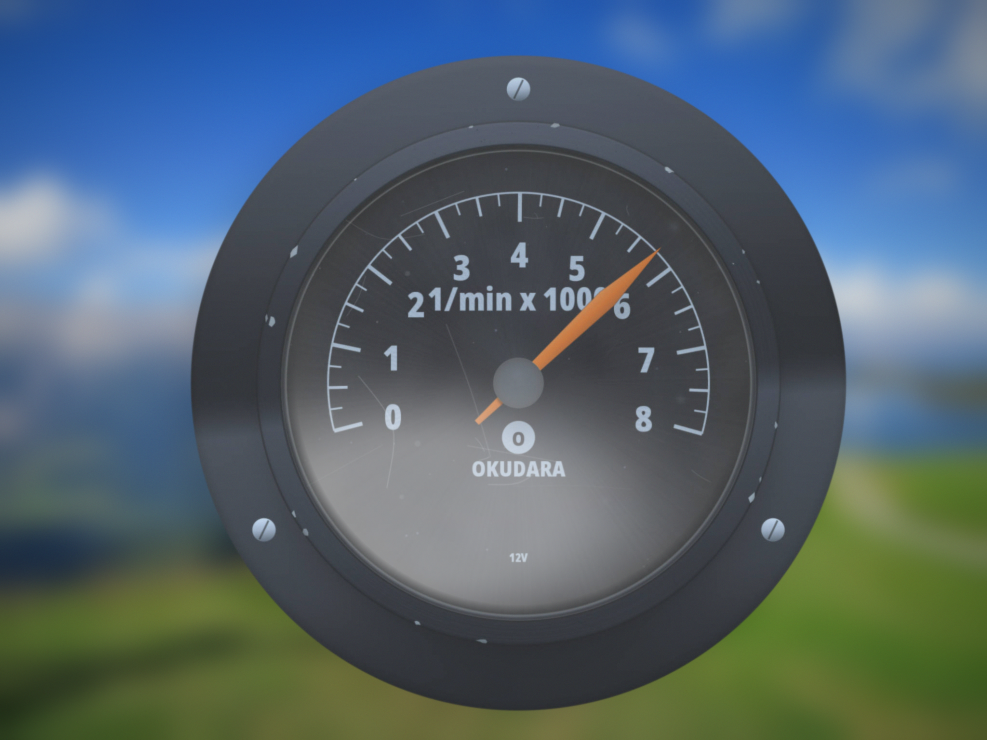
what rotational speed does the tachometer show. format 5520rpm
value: 5750rpm
